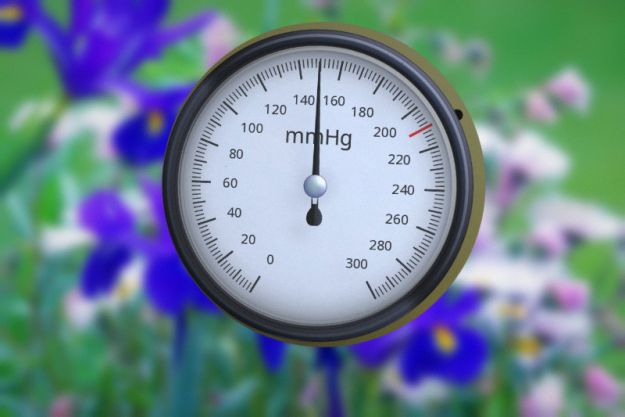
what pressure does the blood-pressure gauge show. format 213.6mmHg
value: 150mmHg
